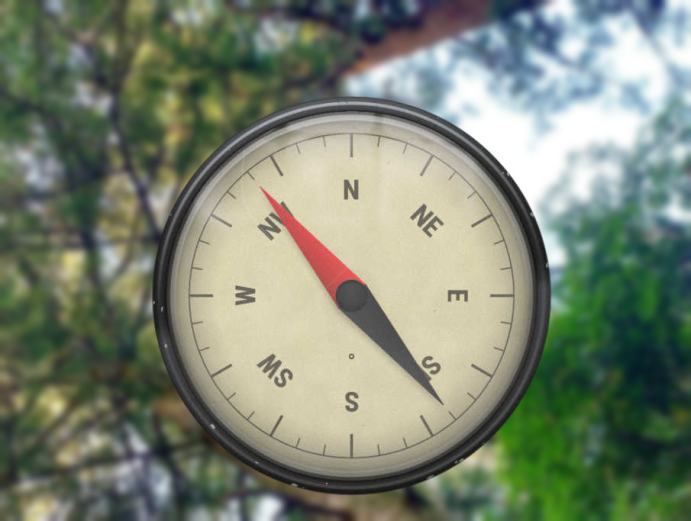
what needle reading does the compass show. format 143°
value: 320°
